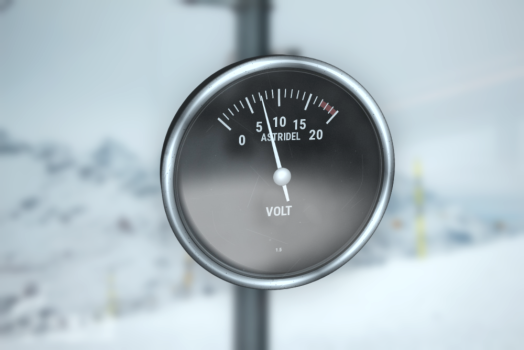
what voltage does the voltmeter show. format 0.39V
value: 7V
